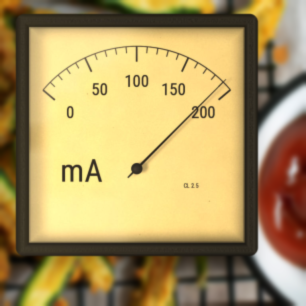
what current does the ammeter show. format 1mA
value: 190mA
